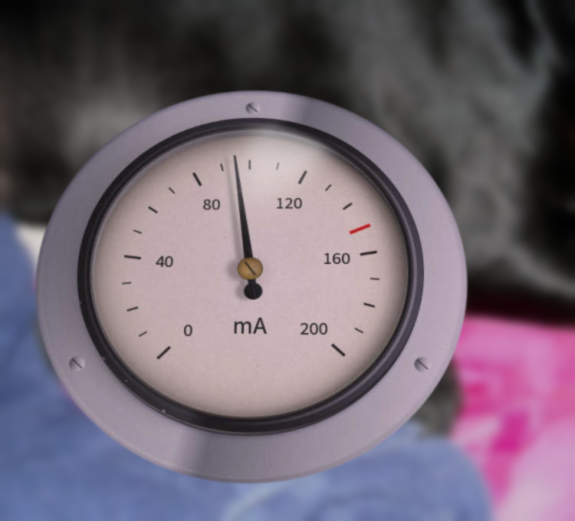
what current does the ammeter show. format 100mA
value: 95mA
